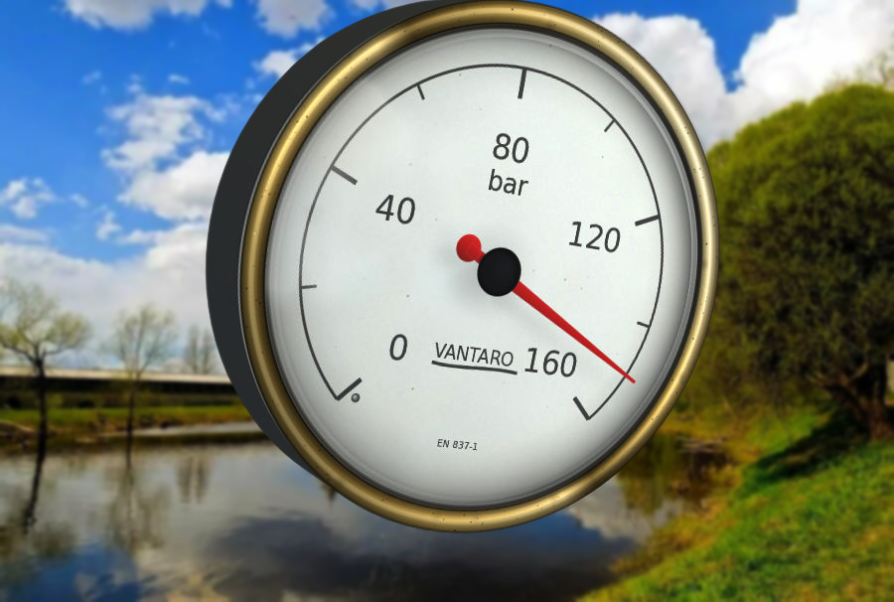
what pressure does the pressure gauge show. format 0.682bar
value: 150bar
